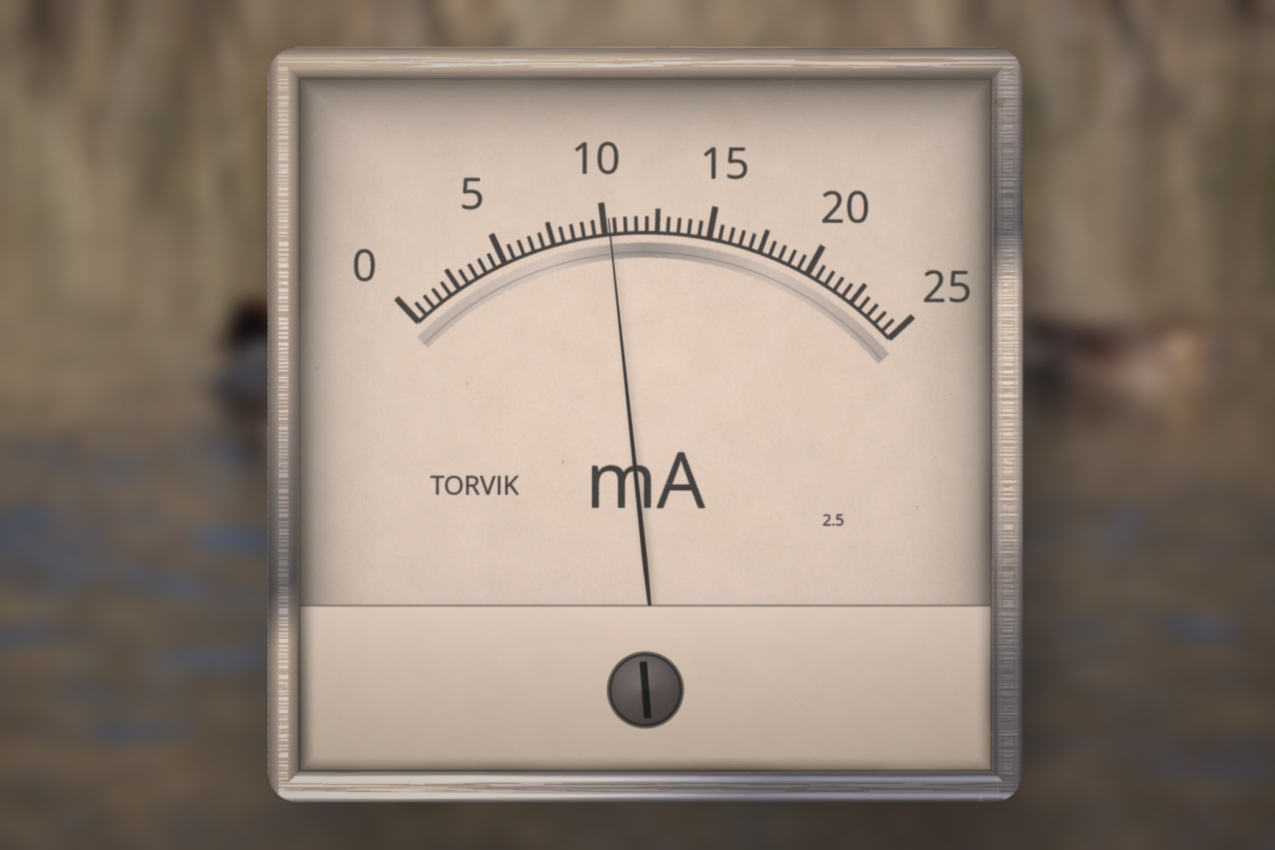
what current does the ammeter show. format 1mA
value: 10.25mA
